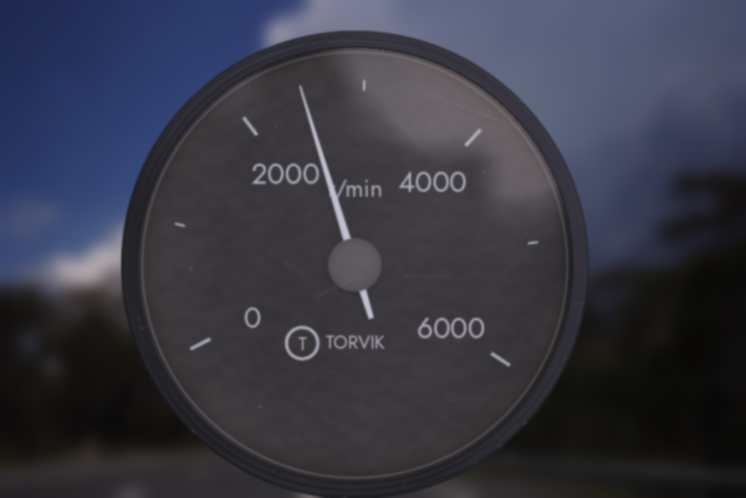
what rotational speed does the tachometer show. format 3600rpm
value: 2500rpm
